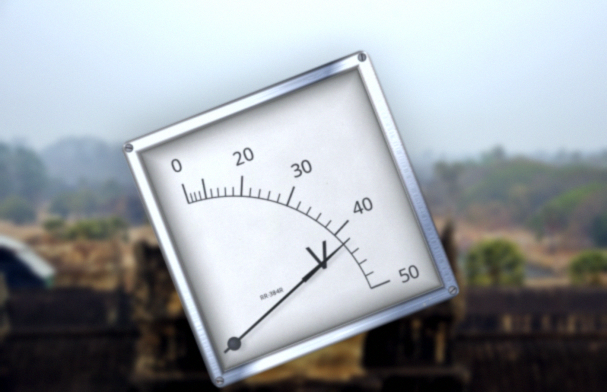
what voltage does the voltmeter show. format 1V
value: 42V
